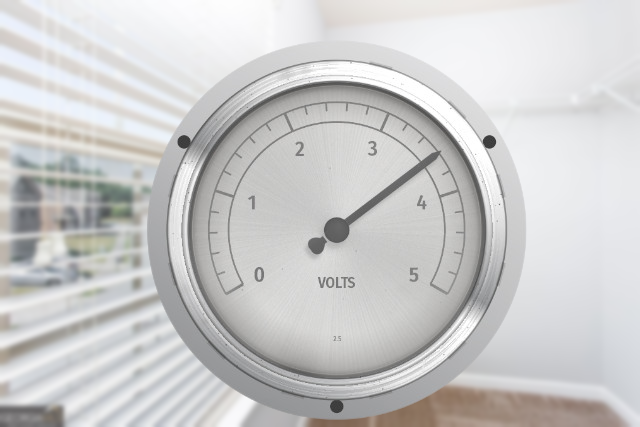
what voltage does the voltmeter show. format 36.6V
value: 3.6V
